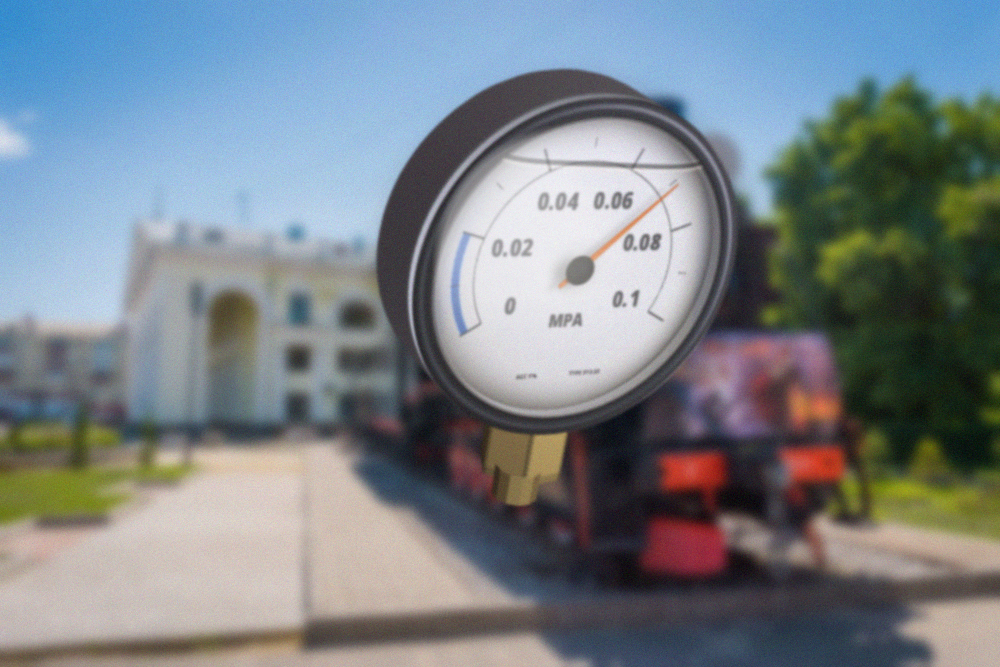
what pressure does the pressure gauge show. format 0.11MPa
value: 0.07MPa
